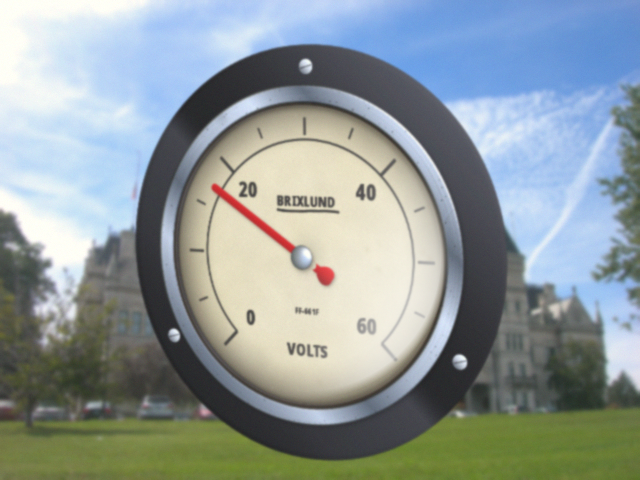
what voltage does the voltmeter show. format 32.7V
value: 17.5V
